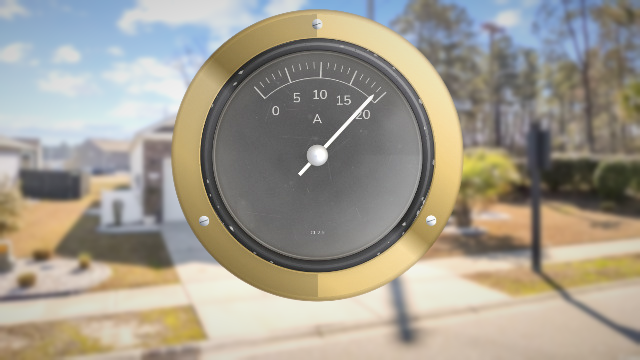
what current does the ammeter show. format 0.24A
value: 19A
